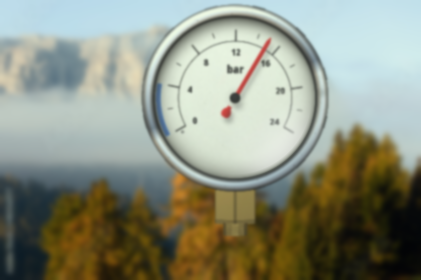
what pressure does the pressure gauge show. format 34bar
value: 15bar
